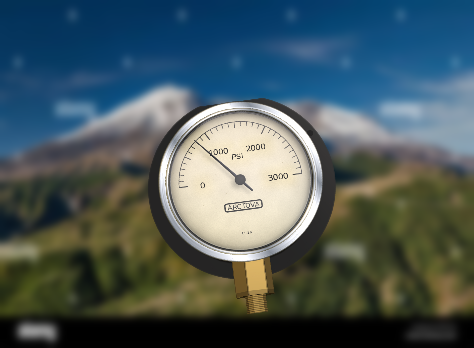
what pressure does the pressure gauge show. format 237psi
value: 800psi
